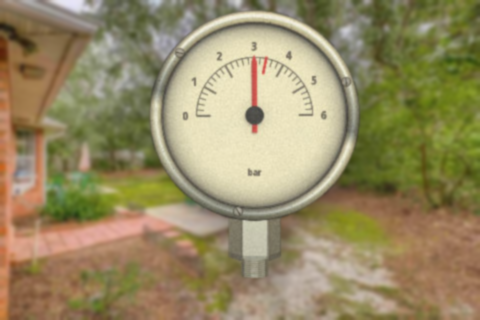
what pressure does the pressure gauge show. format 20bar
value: 3bar
